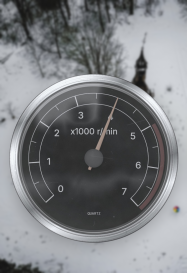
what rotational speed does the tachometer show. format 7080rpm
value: 4000rpm
